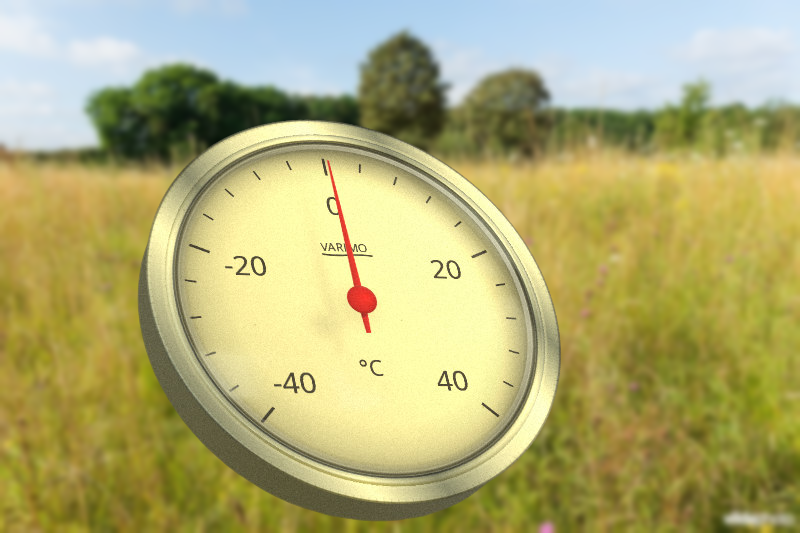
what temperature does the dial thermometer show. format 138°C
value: 0°C
